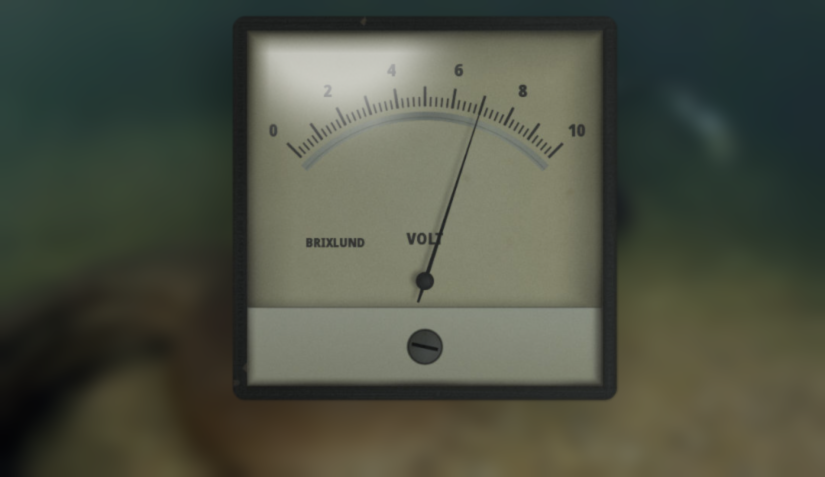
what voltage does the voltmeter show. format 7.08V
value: 7V
